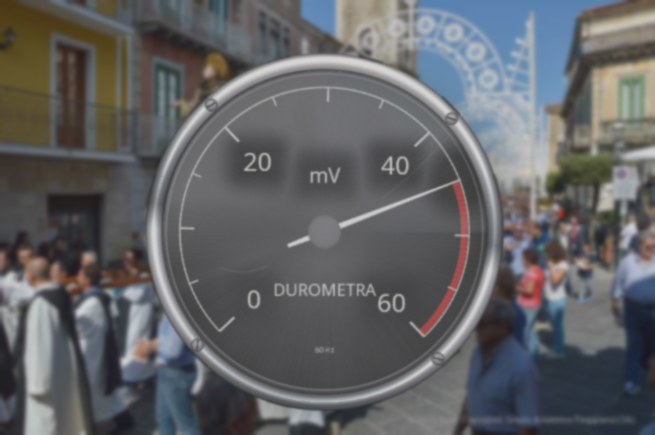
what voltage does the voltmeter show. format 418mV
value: 45mV
